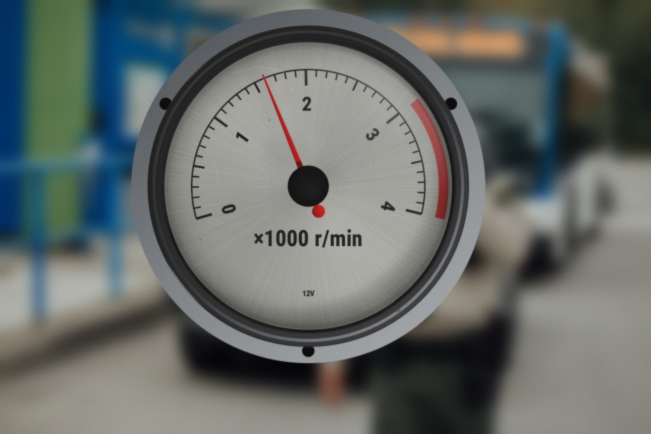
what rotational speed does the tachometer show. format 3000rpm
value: 1600rpm
